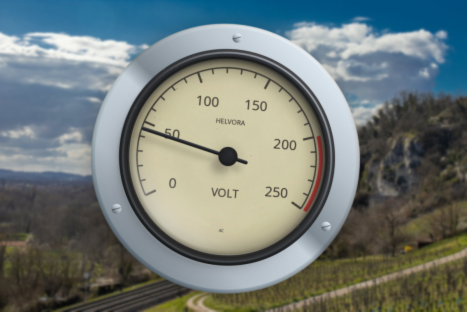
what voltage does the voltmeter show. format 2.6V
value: 45V
